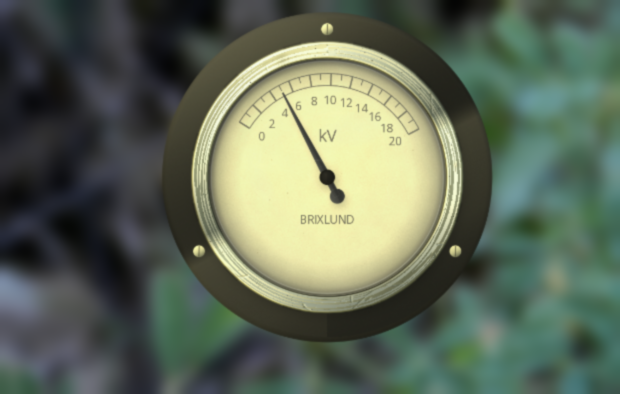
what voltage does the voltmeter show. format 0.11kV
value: 5kV
